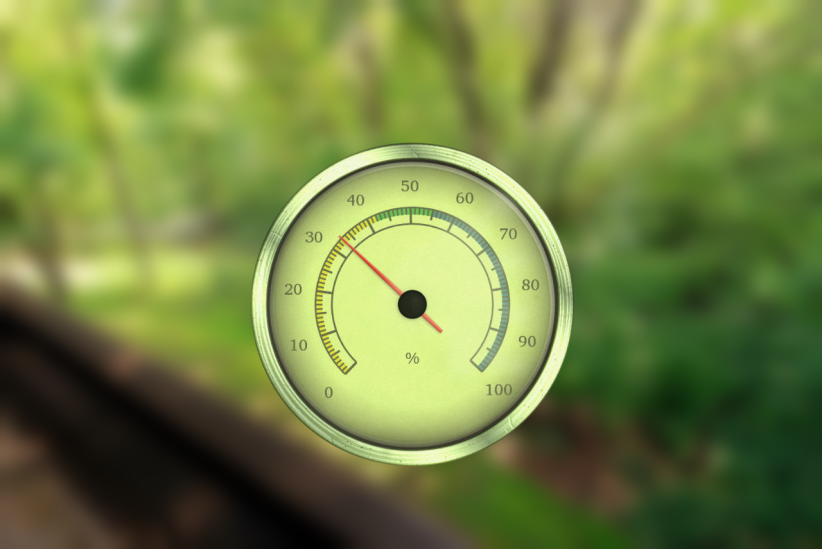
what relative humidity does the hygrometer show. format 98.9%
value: 33%
